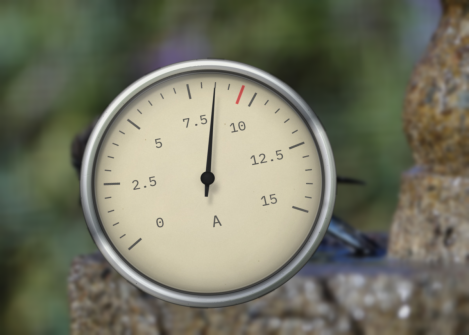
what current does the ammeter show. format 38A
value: 8.5A
